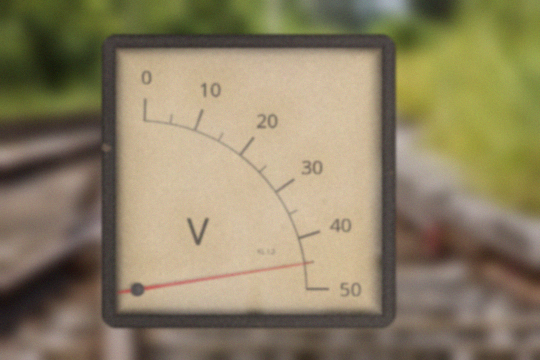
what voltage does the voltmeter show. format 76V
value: 45V
